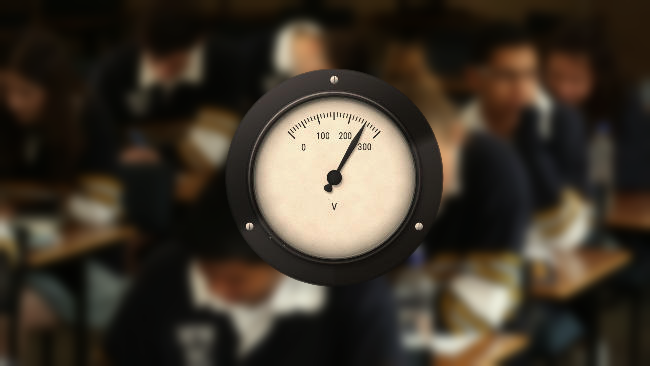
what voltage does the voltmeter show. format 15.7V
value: 250V
